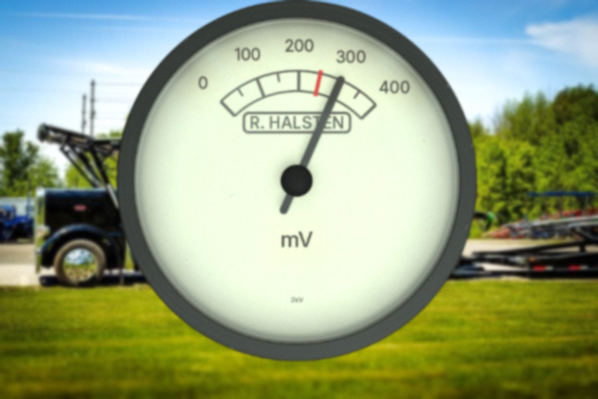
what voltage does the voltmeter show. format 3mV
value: 300mV
